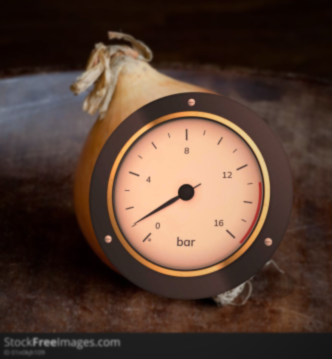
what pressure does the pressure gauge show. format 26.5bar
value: 1bar
